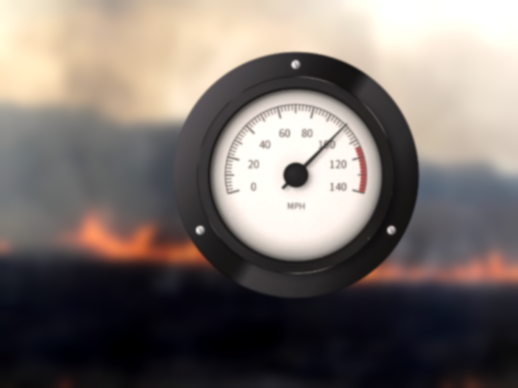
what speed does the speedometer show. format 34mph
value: 100mph
